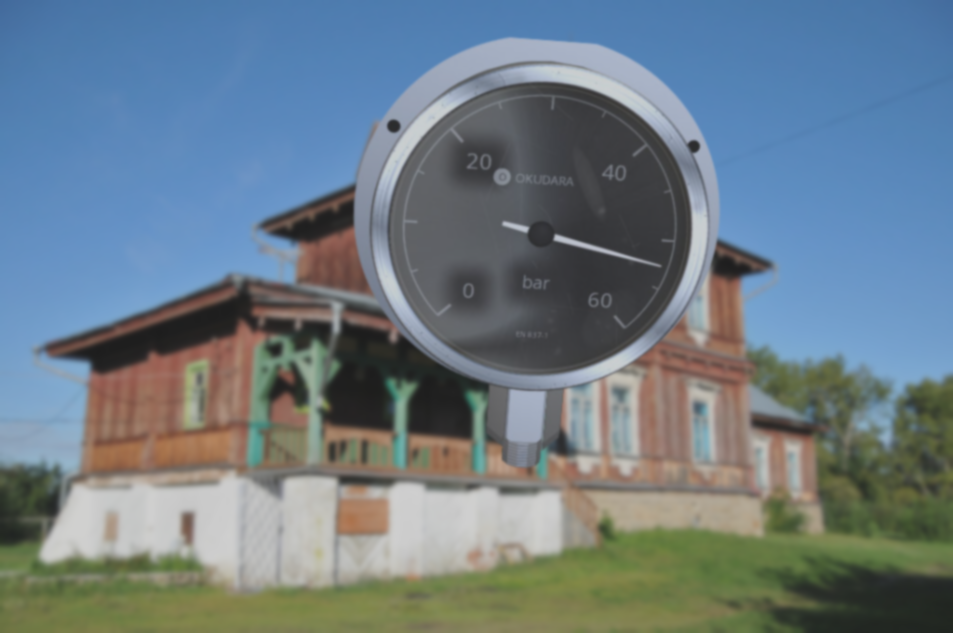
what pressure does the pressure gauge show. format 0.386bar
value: 52.5bar
